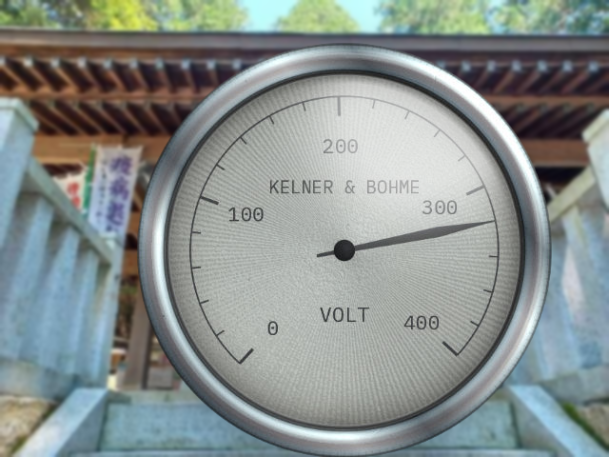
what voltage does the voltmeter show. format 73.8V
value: 320V
